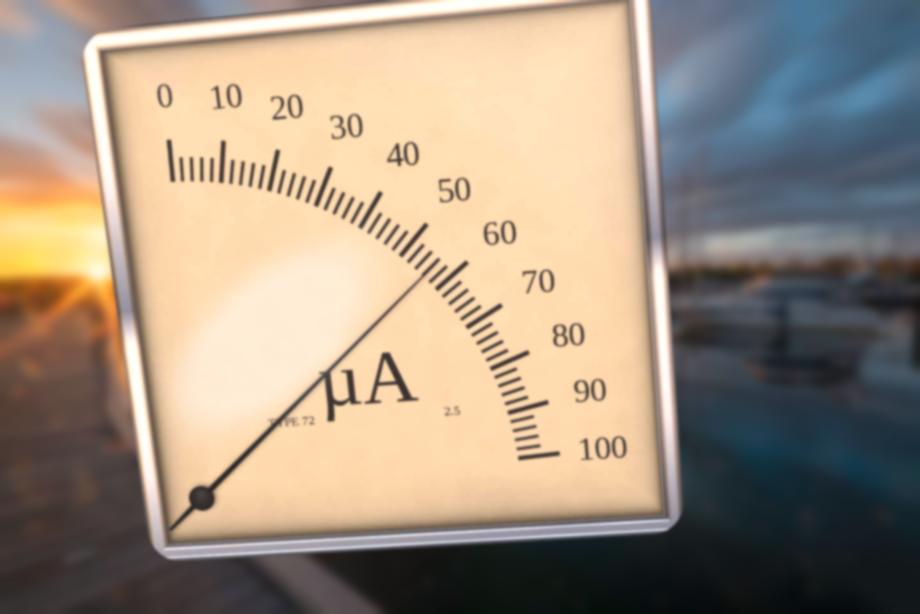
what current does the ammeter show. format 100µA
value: 56µA
